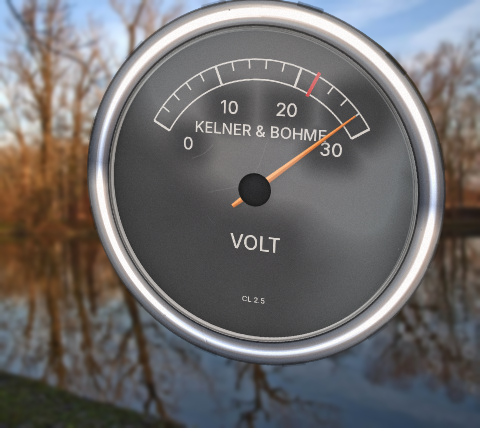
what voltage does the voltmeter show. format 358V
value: 28V
